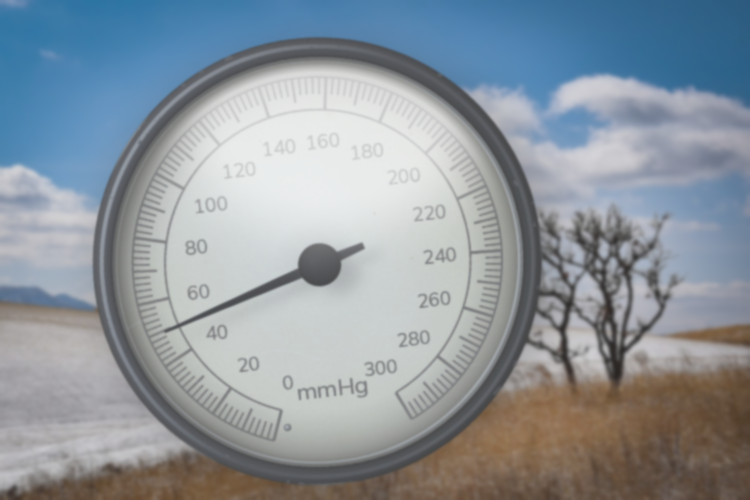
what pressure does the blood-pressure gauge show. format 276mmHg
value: 50mmHg
